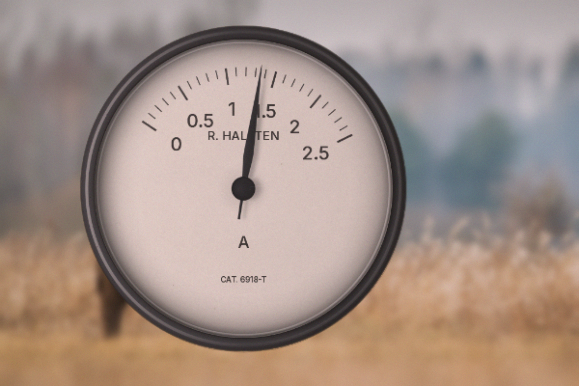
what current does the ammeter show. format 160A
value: 1.35A
